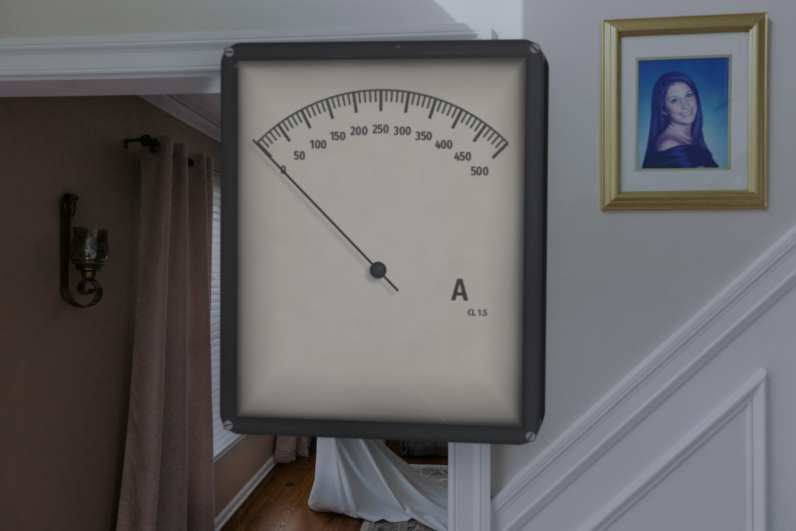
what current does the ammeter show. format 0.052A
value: 0A
